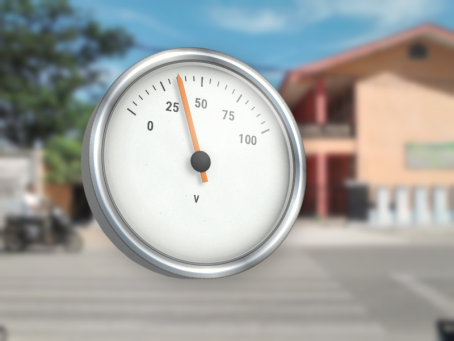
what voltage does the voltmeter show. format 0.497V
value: 35V
